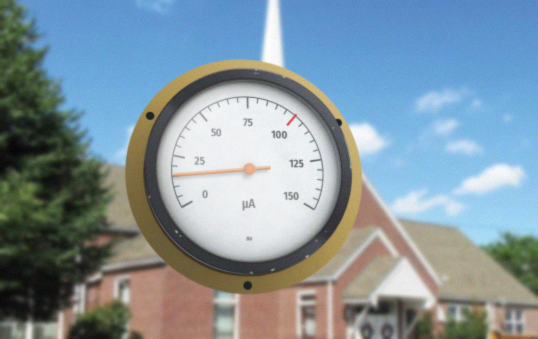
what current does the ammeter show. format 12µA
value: 15µA
